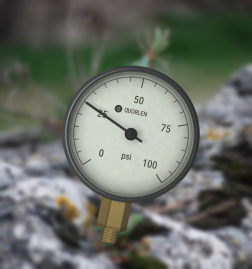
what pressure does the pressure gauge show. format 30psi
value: 25psi
